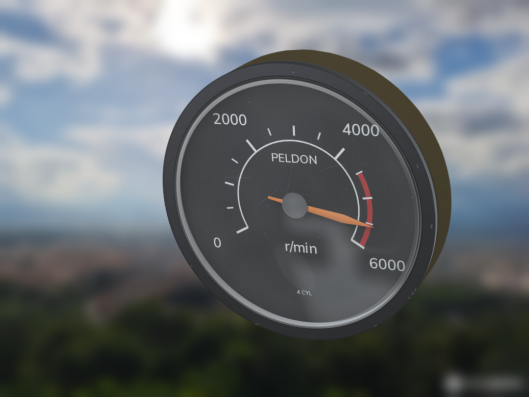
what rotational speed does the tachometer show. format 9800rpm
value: 5500rpm
